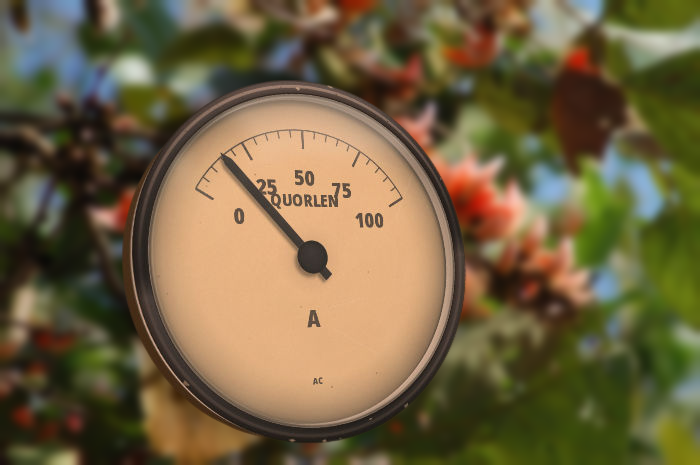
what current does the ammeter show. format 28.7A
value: 15A
